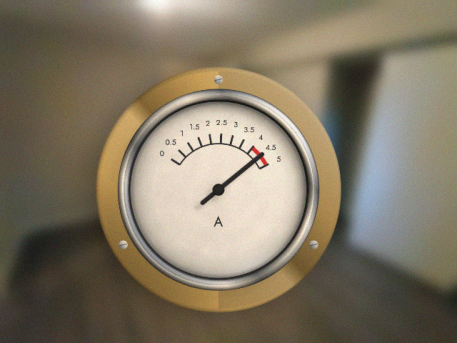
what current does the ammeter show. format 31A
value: 4.5A
